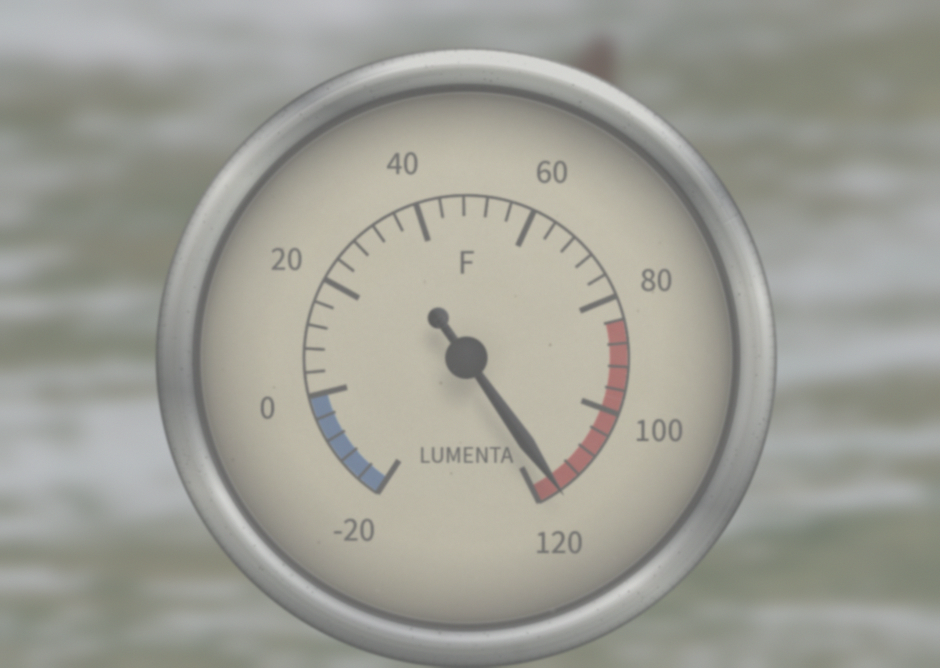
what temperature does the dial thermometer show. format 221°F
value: 116°F
